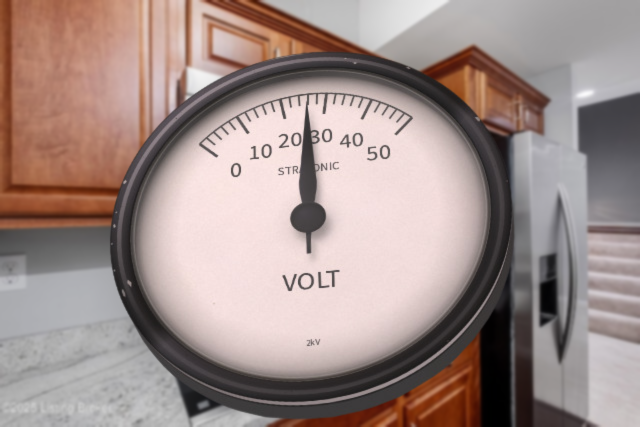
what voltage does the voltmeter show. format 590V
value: 26V
